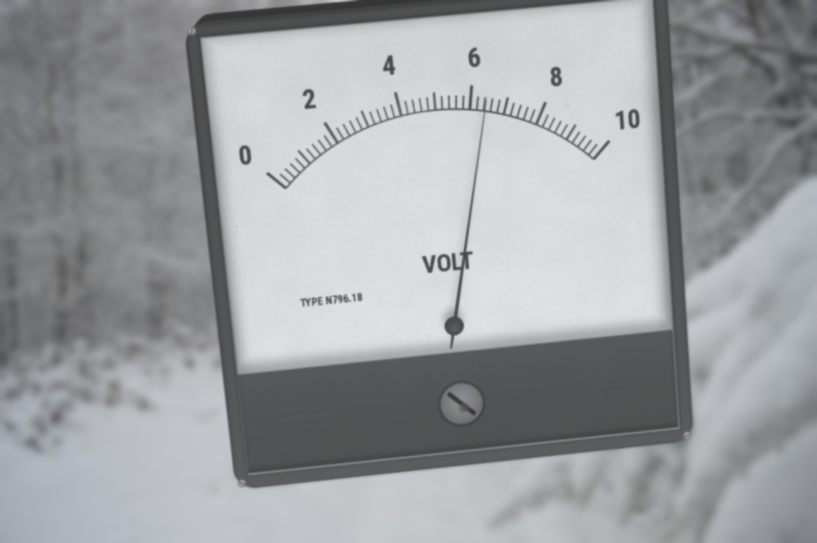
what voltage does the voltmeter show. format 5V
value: 6.4V
